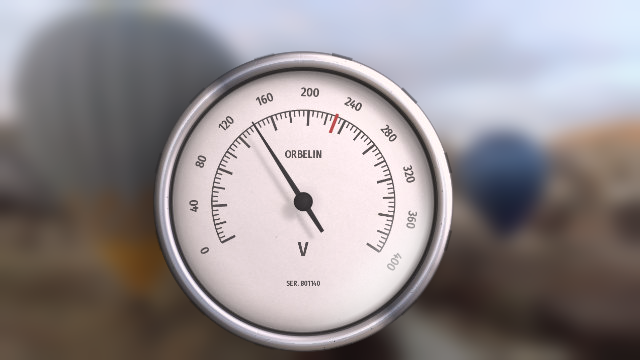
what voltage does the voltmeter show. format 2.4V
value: 140V
